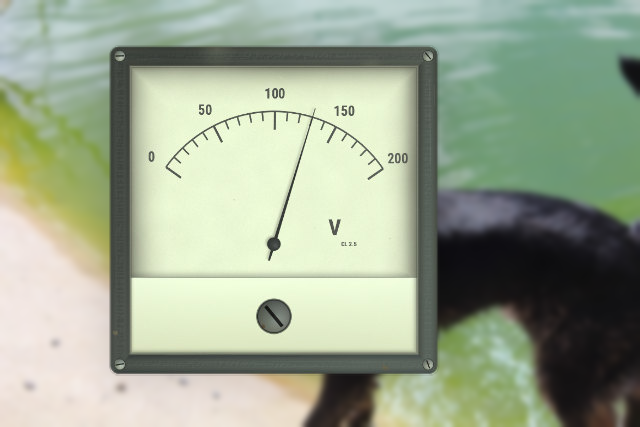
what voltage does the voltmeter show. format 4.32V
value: 130V
